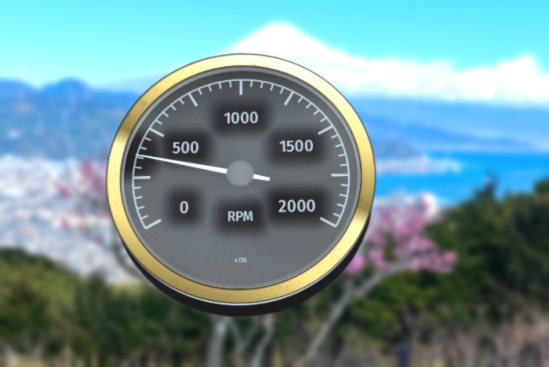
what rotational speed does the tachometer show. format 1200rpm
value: 350rpm
